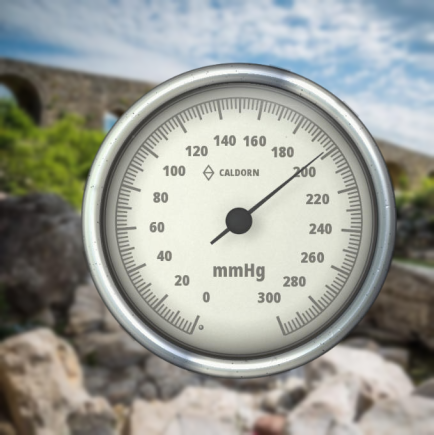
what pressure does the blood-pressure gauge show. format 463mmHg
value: 198mmHg
